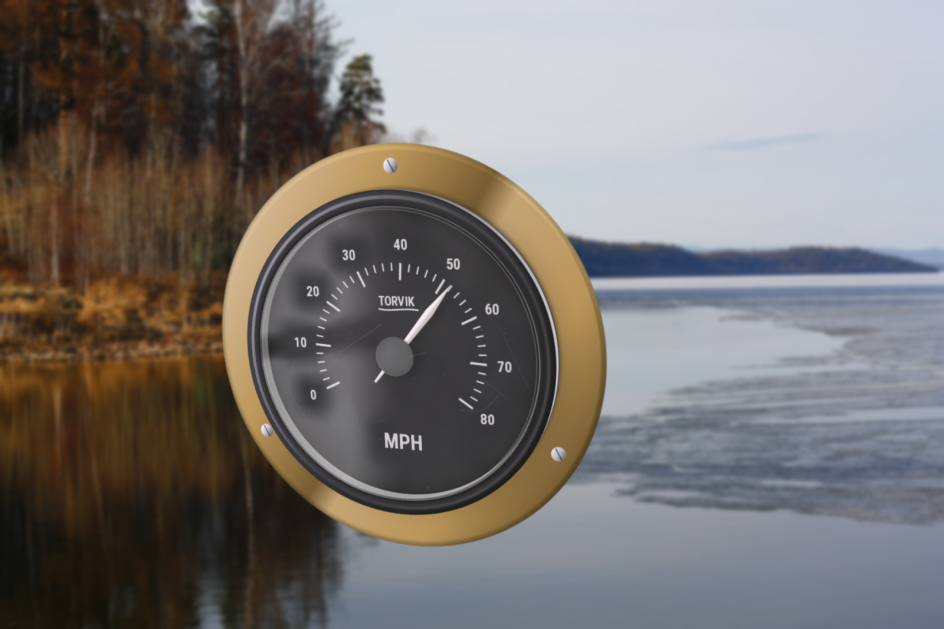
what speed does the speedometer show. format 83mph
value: 52mph
